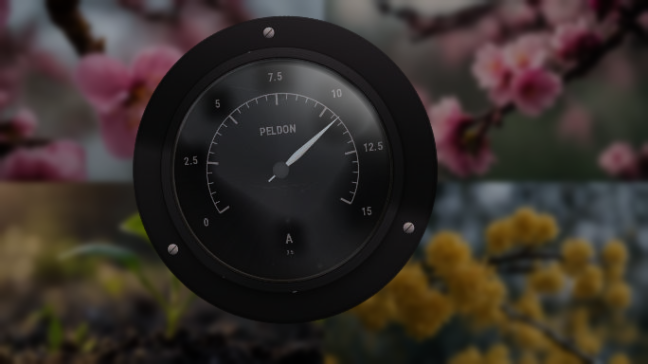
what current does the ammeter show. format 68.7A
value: 10.75A
